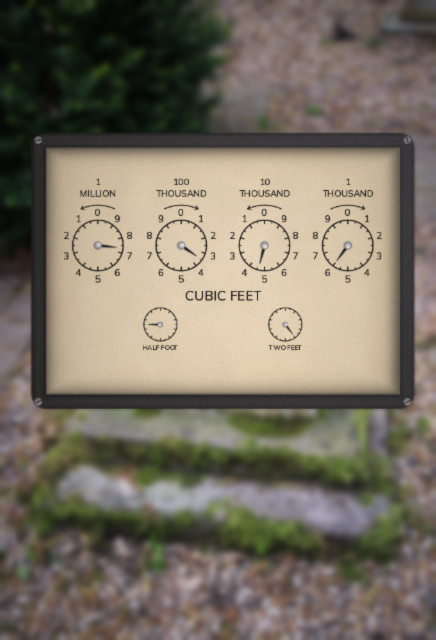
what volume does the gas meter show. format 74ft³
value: 734600ft³
